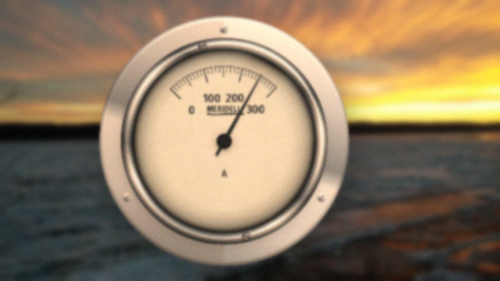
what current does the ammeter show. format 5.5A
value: 250A
